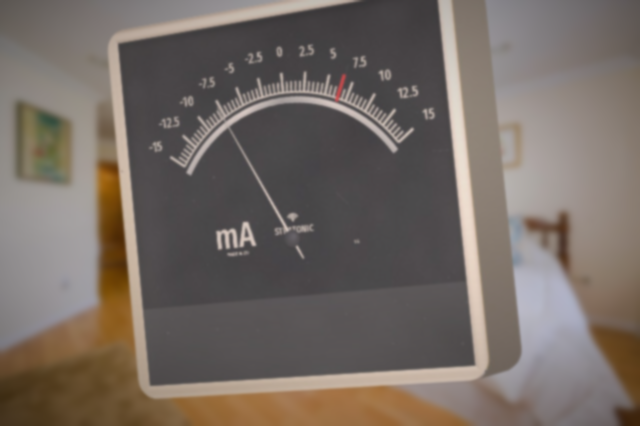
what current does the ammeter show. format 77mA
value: -7.5mA
